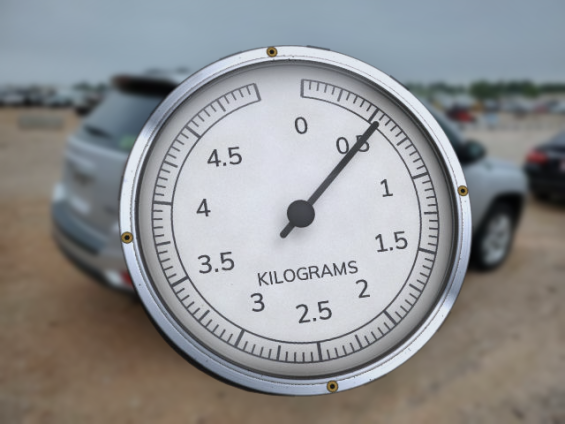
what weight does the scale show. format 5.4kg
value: 0.55kg
